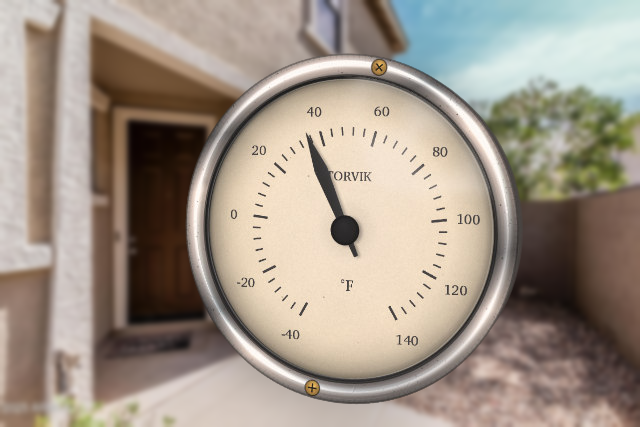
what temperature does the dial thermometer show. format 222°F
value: 36°F
